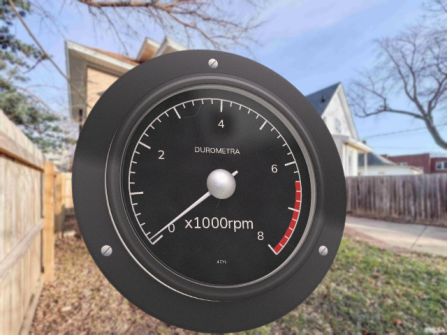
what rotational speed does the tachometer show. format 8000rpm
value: 100rpm
